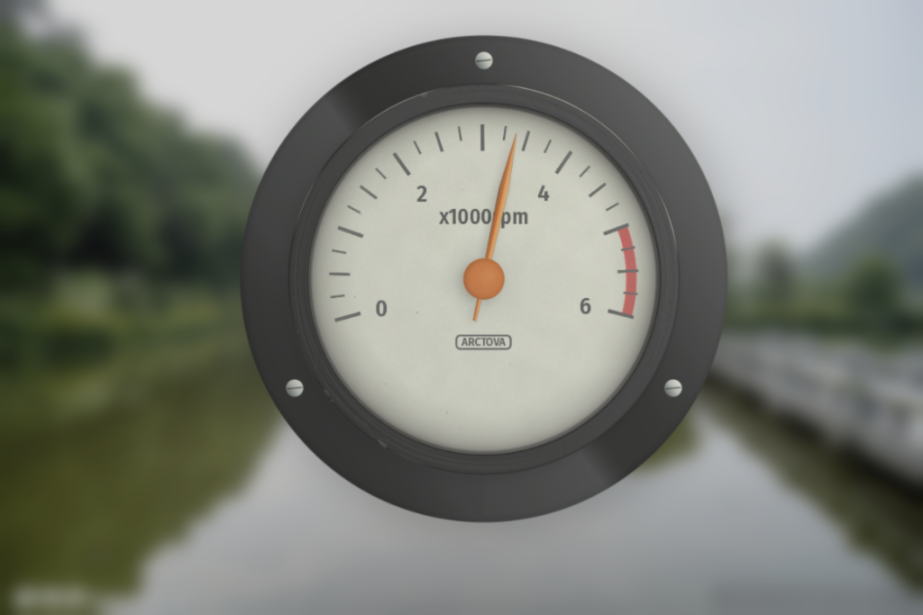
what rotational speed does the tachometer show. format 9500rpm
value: 3375rpm
